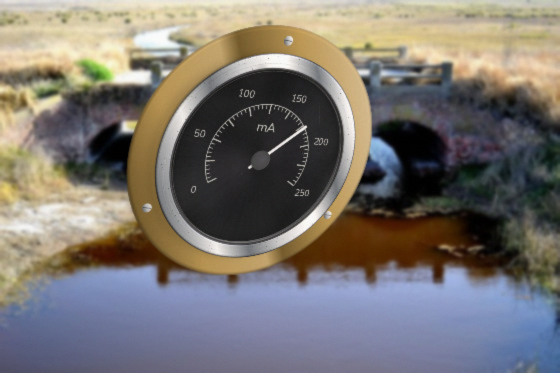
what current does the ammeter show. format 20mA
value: 175mA
